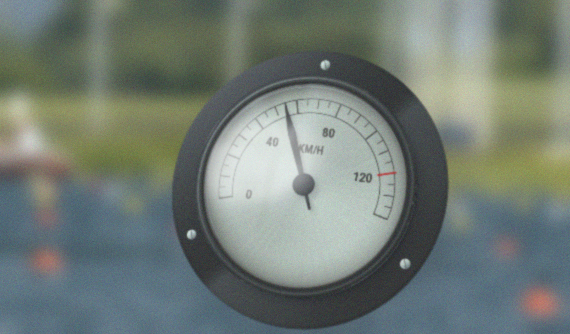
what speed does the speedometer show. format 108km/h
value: 55km/h
